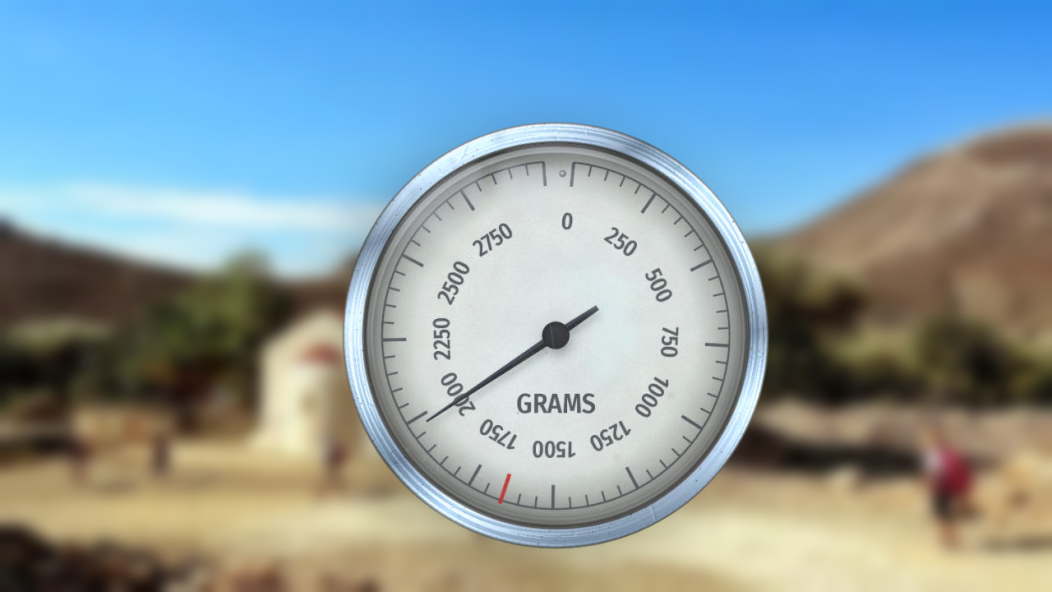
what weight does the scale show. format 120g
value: 1975g
